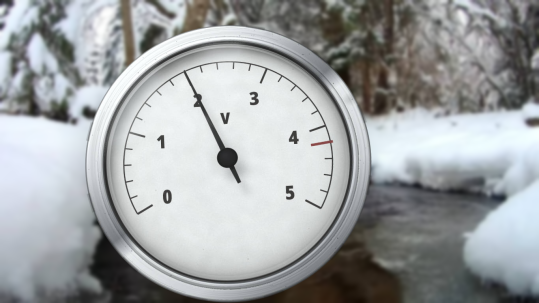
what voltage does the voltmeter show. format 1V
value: 2V
